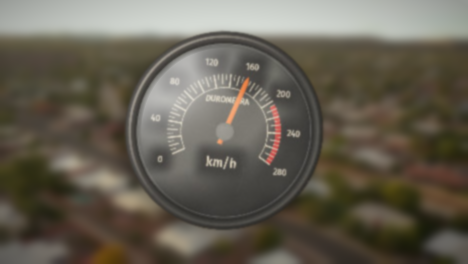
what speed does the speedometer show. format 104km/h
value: 160km/h
